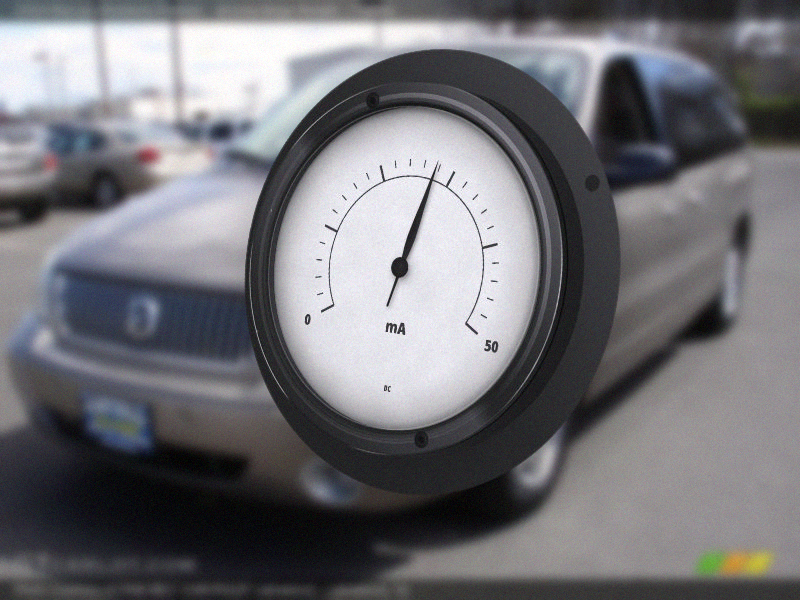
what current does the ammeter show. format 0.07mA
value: 28mA
